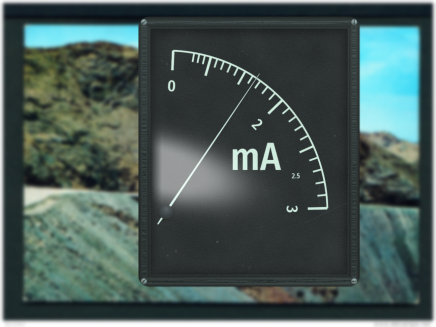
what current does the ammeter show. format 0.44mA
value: 1.65mA
